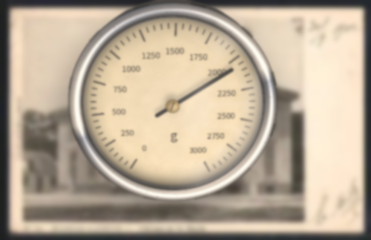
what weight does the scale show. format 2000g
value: 2050g
